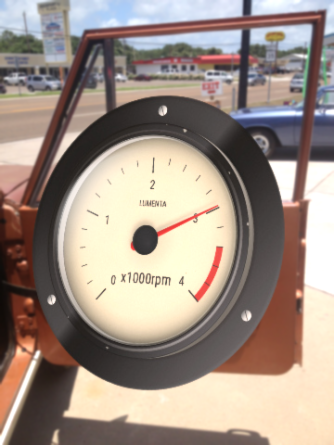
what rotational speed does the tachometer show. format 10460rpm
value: 3000rpm
